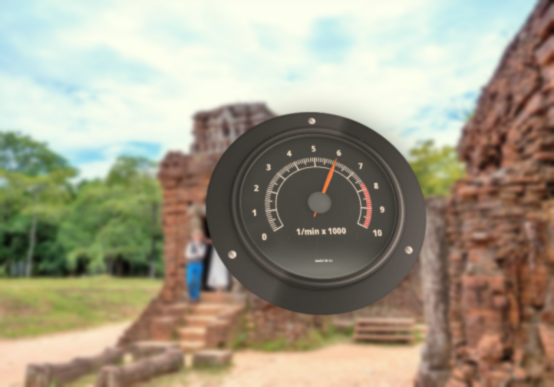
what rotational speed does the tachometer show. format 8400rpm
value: 6000rpm
